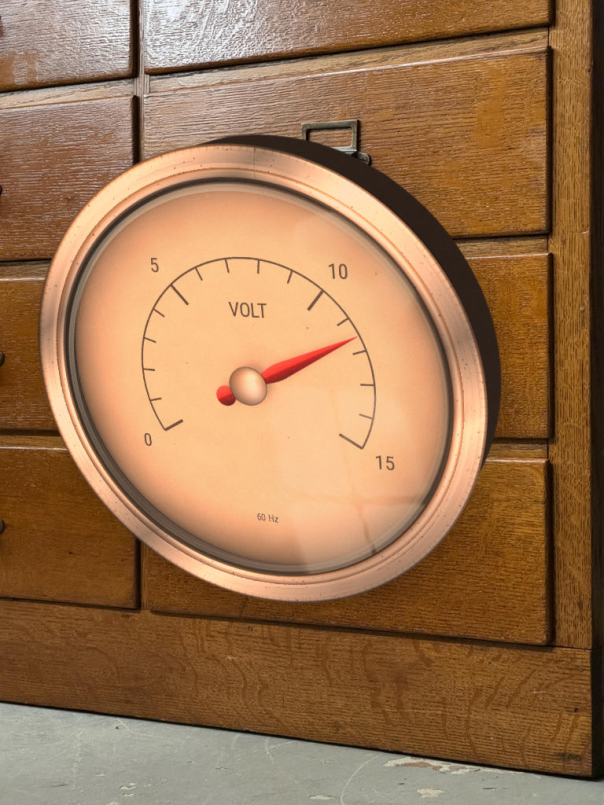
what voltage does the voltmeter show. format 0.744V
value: 11.5V
